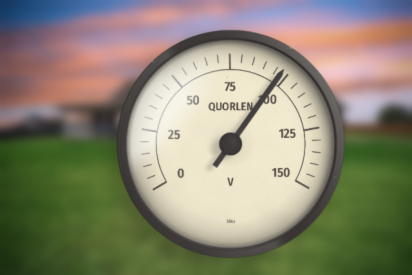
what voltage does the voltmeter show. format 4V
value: 97.5V
